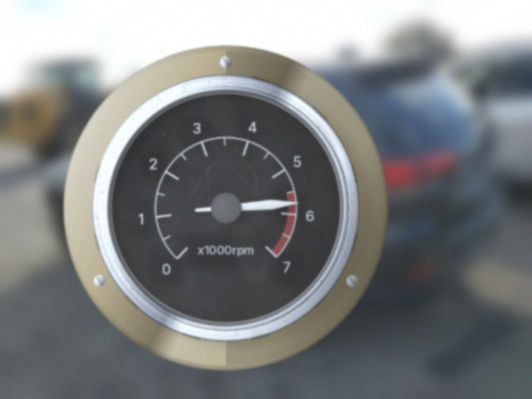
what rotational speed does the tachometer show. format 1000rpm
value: 5750rpm
